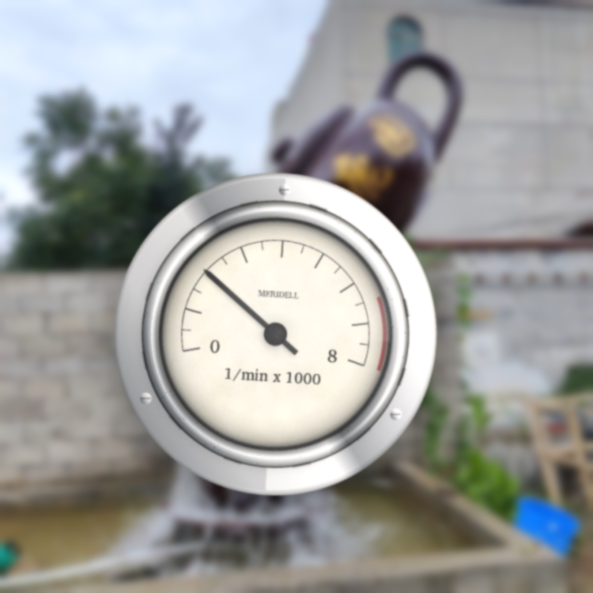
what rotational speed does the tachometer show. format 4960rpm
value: 2000rpm
